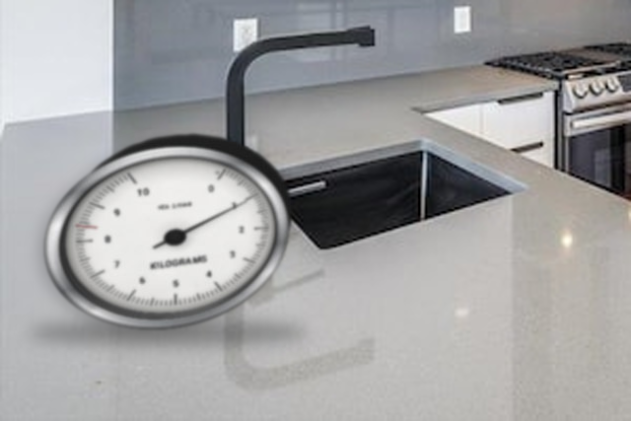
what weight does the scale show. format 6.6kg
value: 1kg
